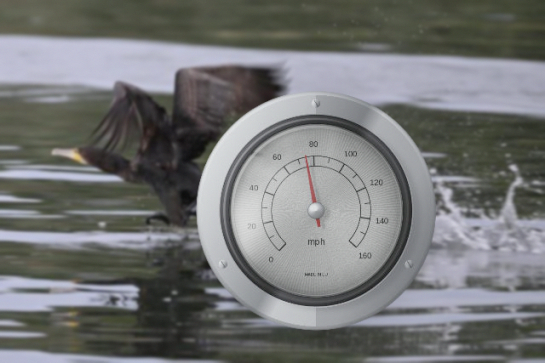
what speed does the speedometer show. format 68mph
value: 75mph
